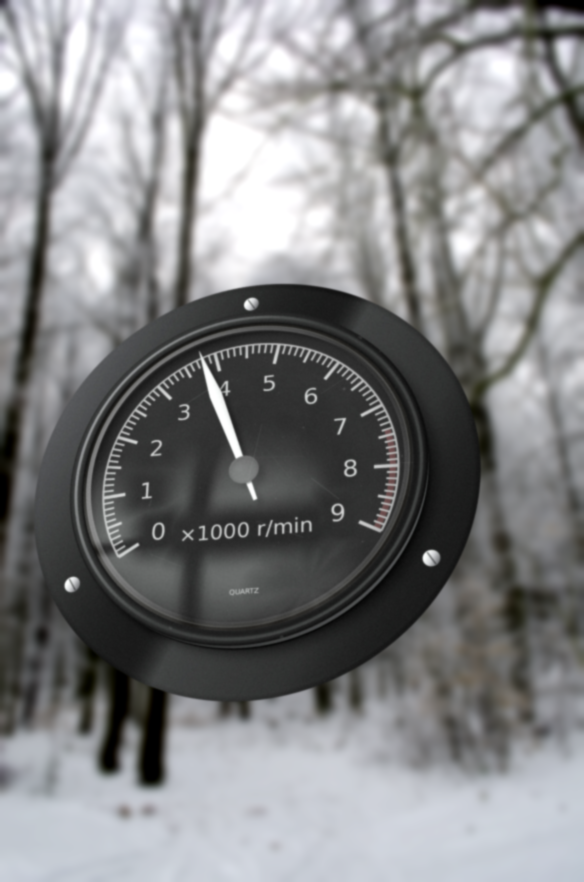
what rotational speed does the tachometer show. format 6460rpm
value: 3800rpm
